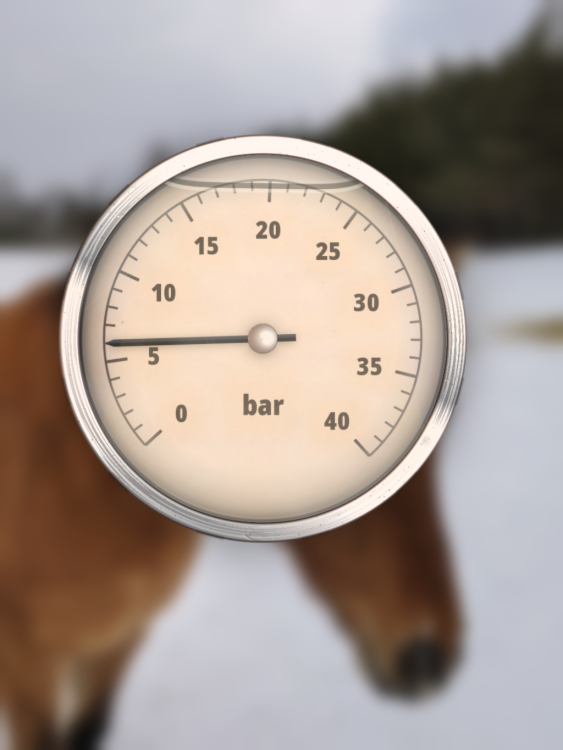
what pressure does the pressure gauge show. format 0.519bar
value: 6bar
